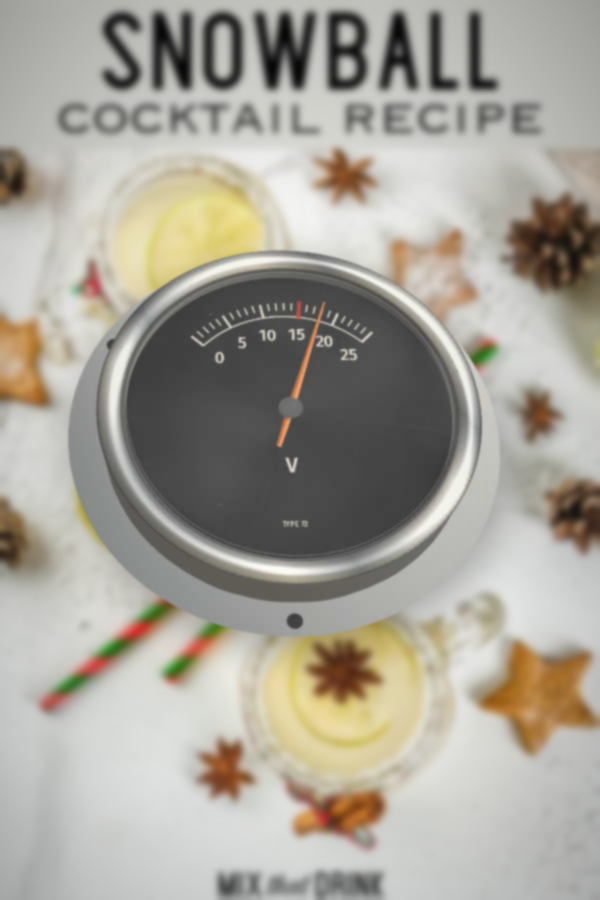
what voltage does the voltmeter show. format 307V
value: 18V
